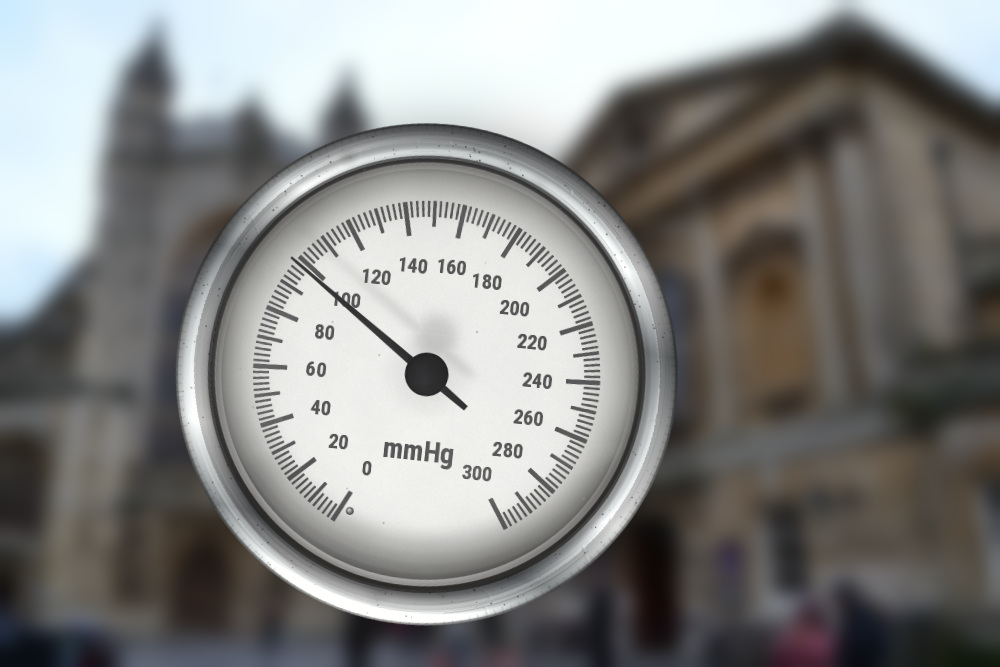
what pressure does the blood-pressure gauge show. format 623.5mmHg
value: 98mmHg
